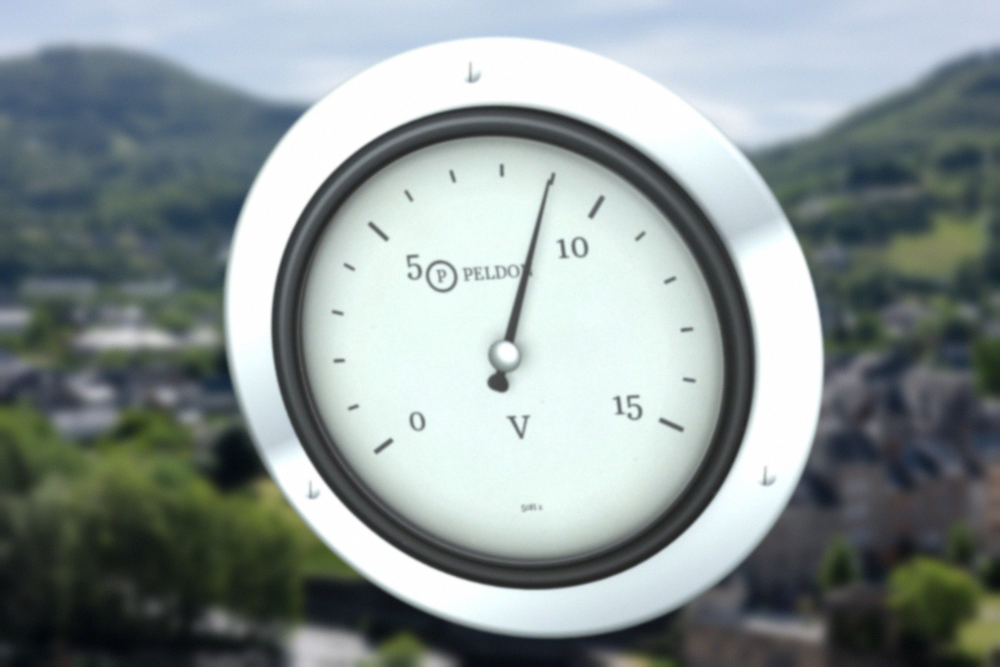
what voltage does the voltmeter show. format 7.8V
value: 9V
